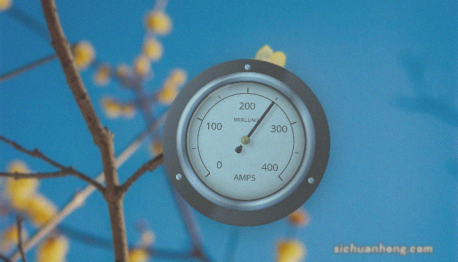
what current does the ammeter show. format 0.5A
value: 250A
